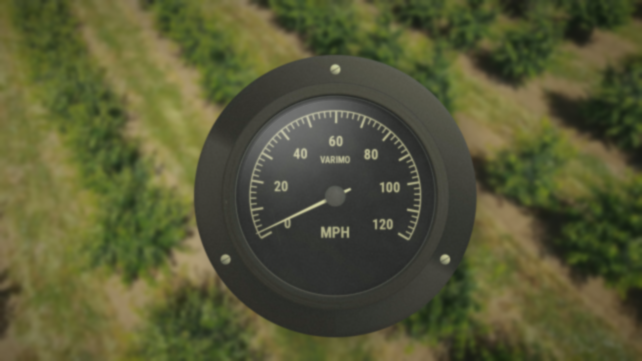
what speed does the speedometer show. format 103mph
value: 2mph
